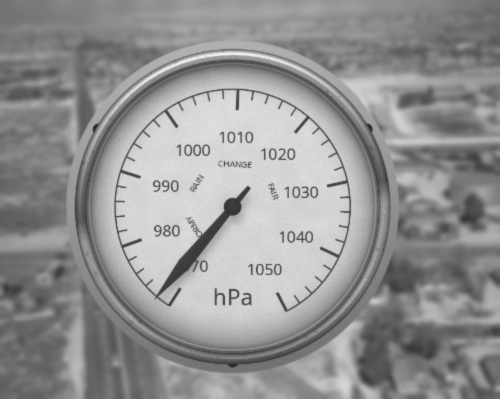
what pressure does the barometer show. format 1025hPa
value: 972hPa
